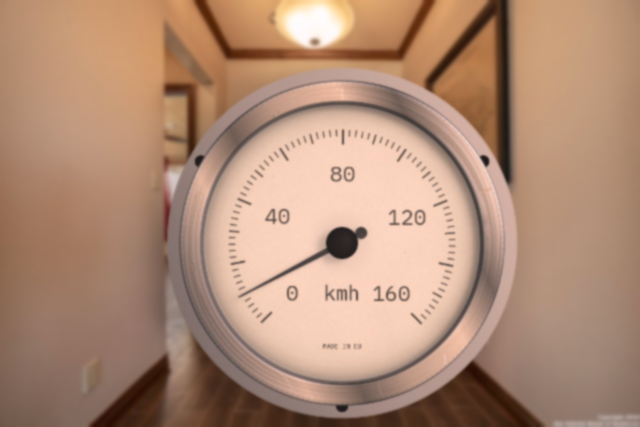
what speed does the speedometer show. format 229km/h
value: 10km/h
